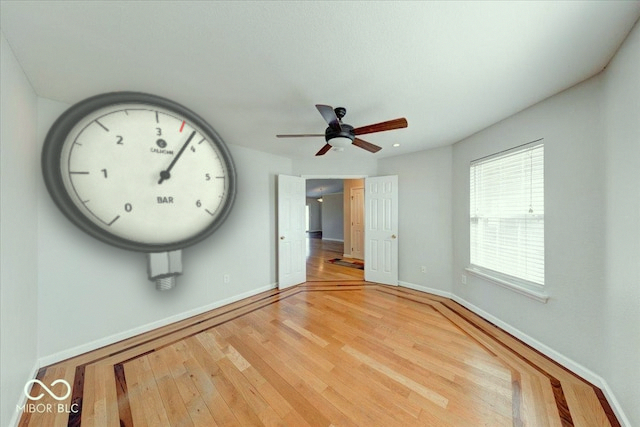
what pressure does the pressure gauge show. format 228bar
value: 3.75bar
